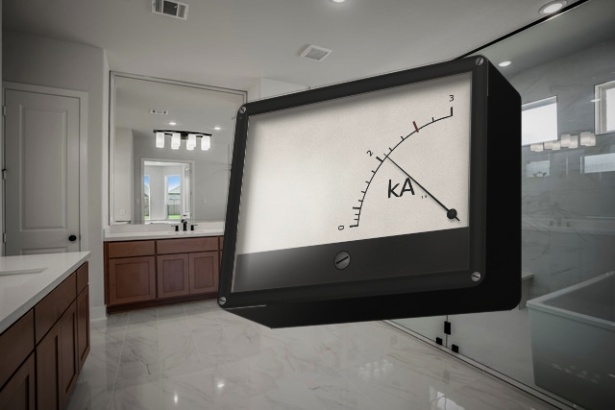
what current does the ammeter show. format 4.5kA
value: 2.1kA
